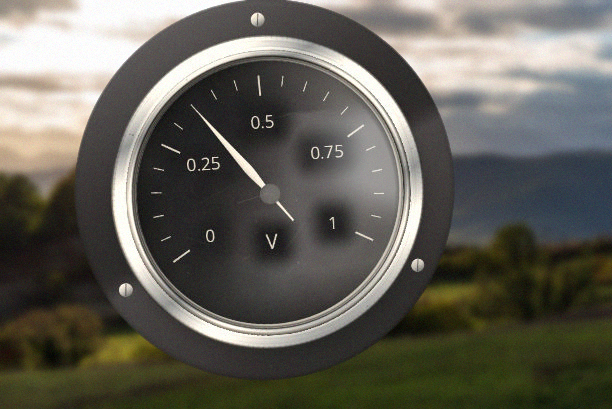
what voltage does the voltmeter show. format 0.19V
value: 0.35V
